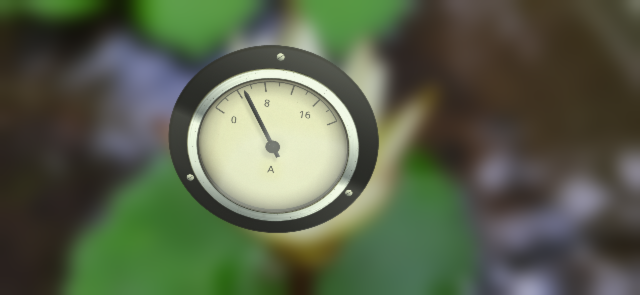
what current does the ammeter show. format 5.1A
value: 5A
